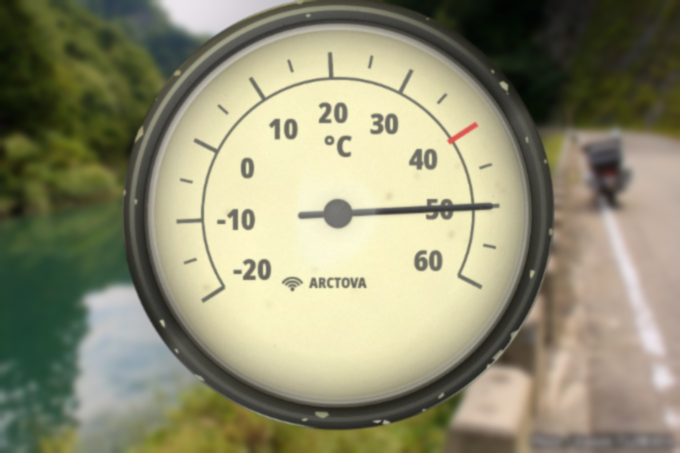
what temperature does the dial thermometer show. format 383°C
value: 50°C
